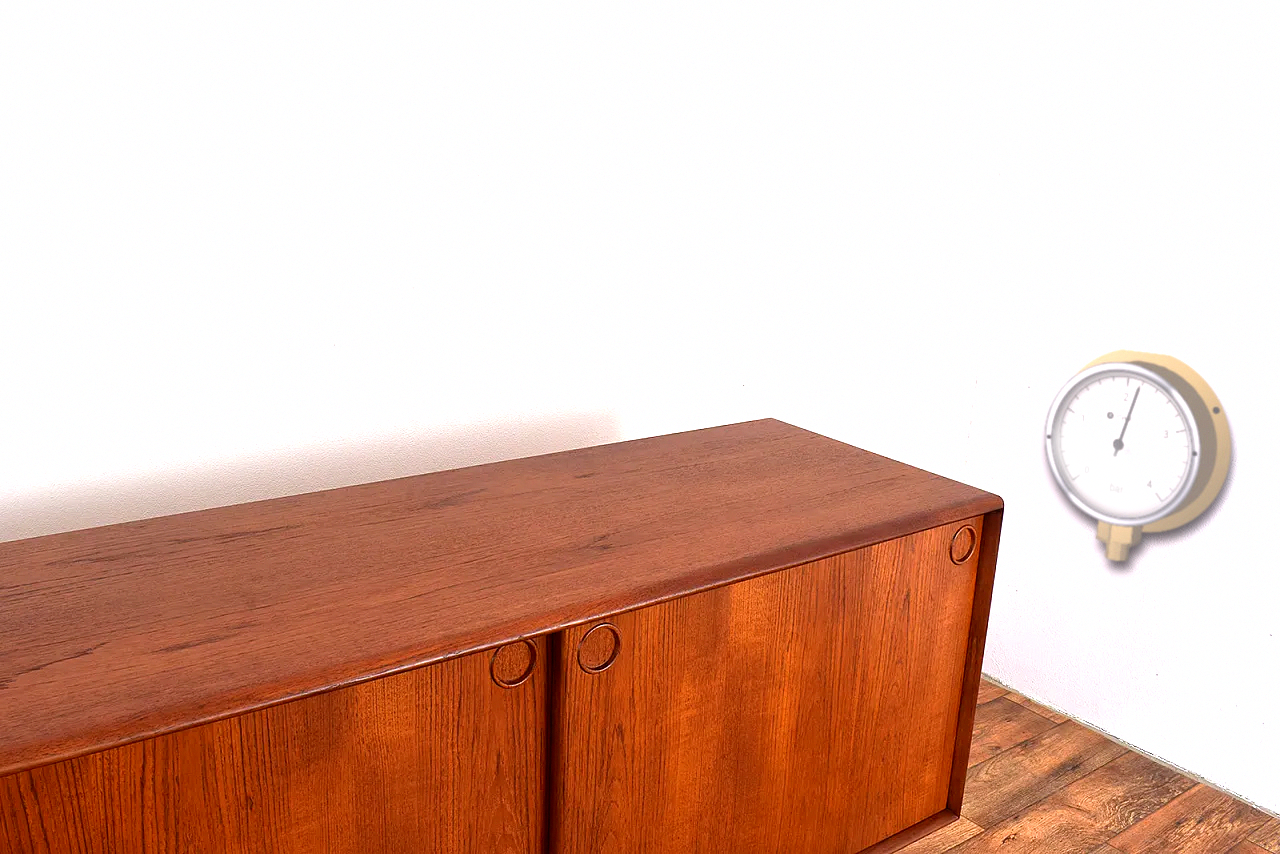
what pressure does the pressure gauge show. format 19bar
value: 2.2bar
